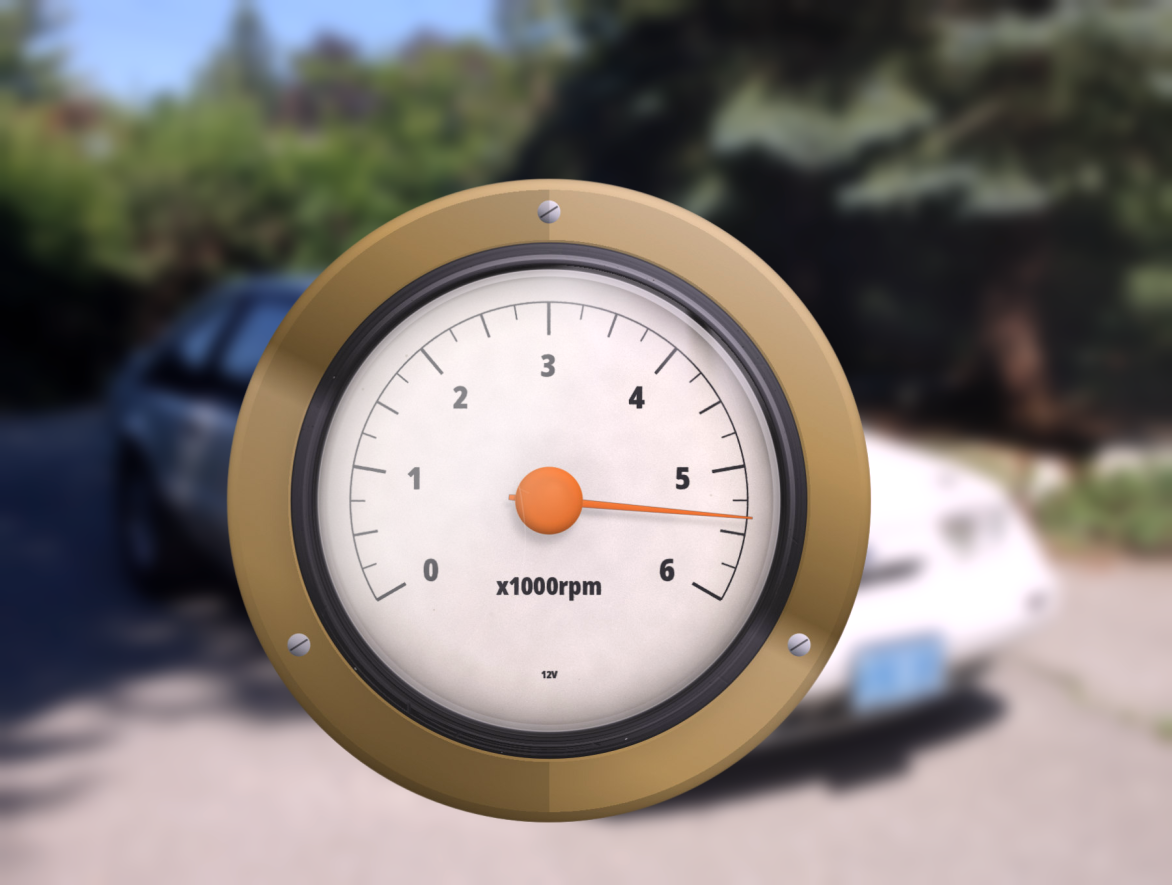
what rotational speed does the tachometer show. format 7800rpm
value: 5375rpm
